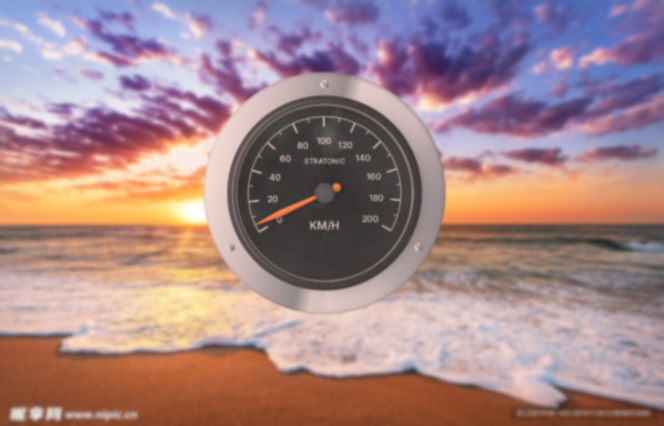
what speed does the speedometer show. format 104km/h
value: 5km/h
